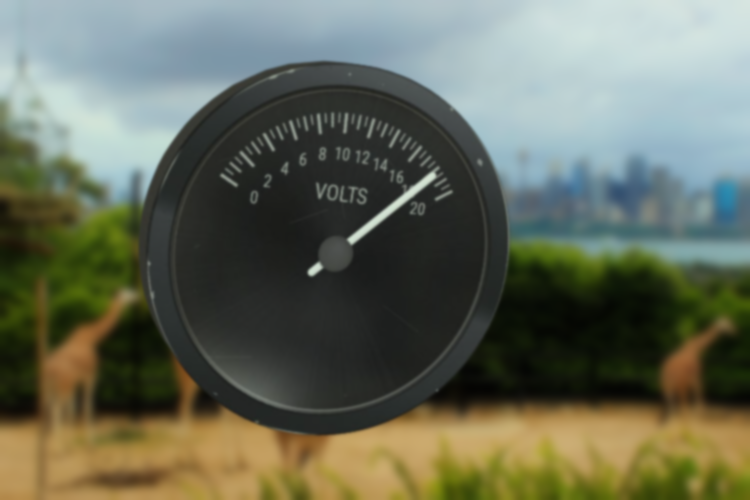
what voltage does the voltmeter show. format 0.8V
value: 18V
